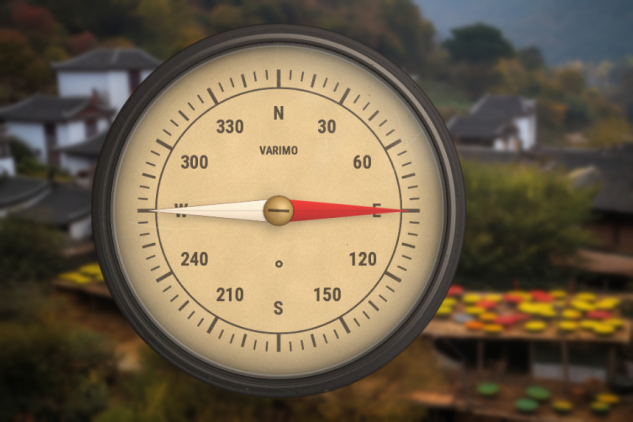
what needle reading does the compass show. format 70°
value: 90°
